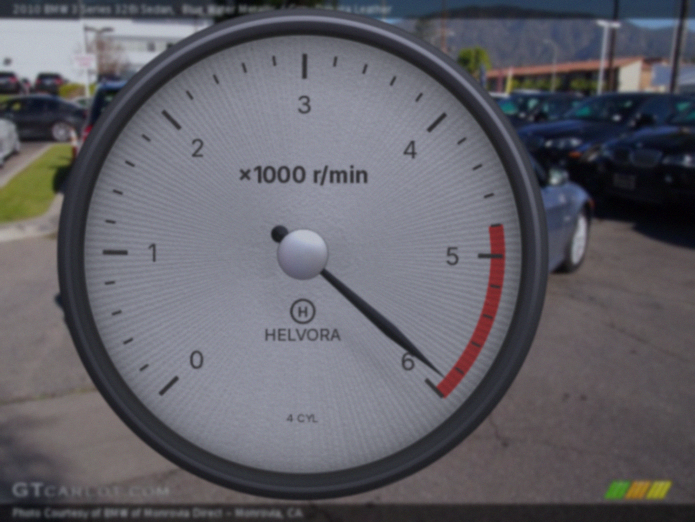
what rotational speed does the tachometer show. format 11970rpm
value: 5900rpm
